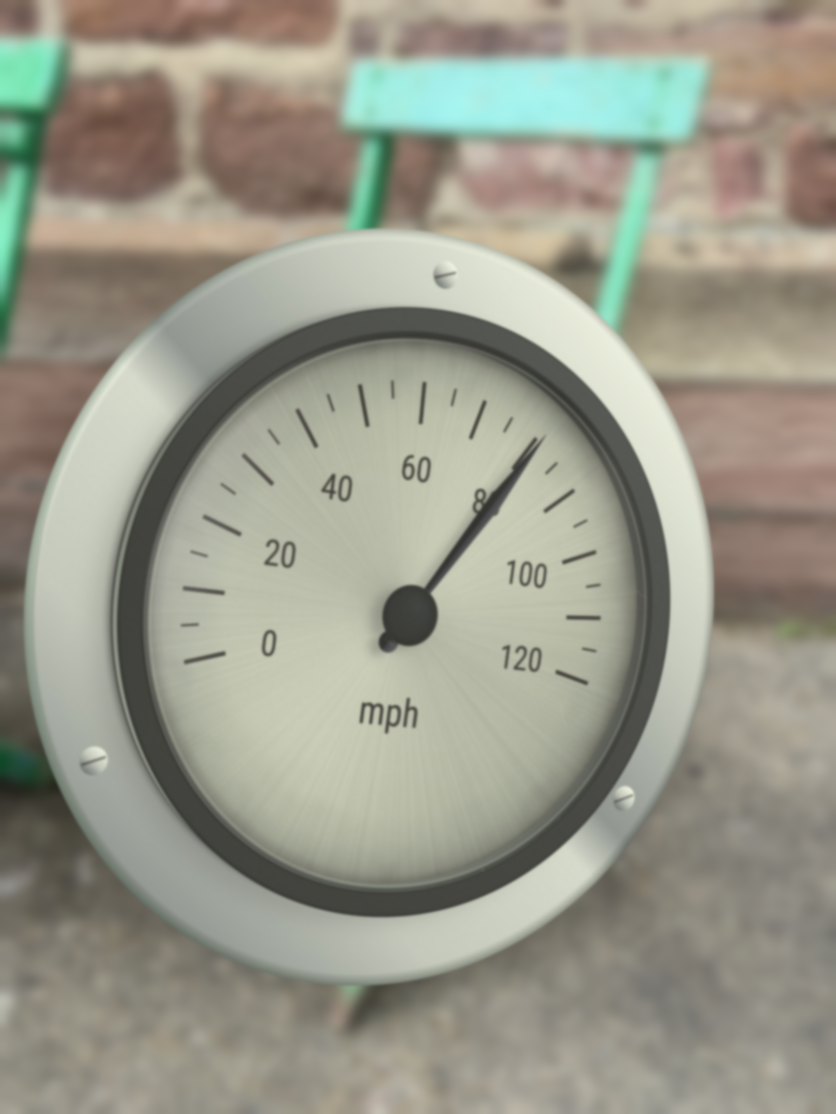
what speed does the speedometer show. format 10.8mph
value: 80mph
